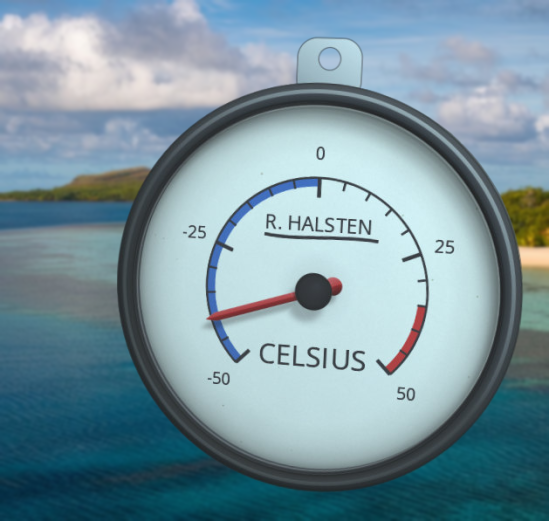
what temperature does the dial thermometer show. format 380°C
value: -40°C
